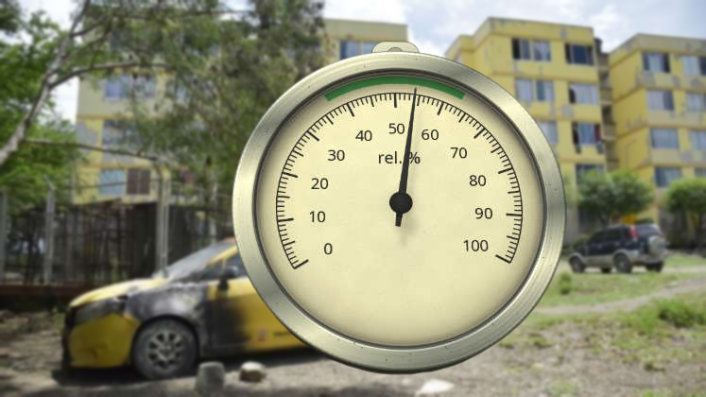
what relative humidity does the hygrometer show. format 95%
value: 54%
